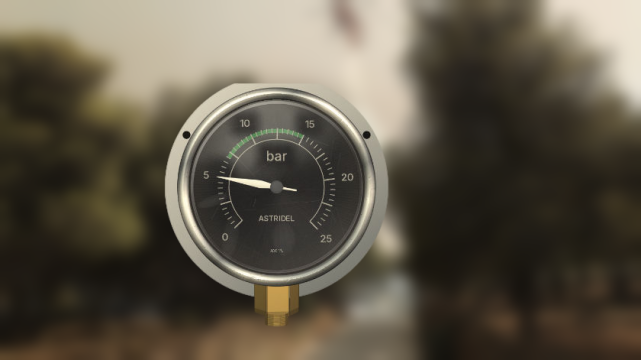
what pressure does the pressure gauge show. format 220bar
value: 5bar
